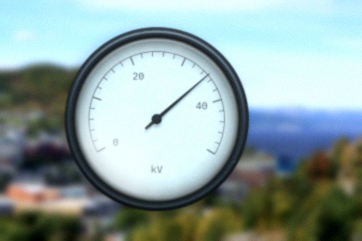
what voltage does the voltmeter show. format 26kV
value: 35kV
